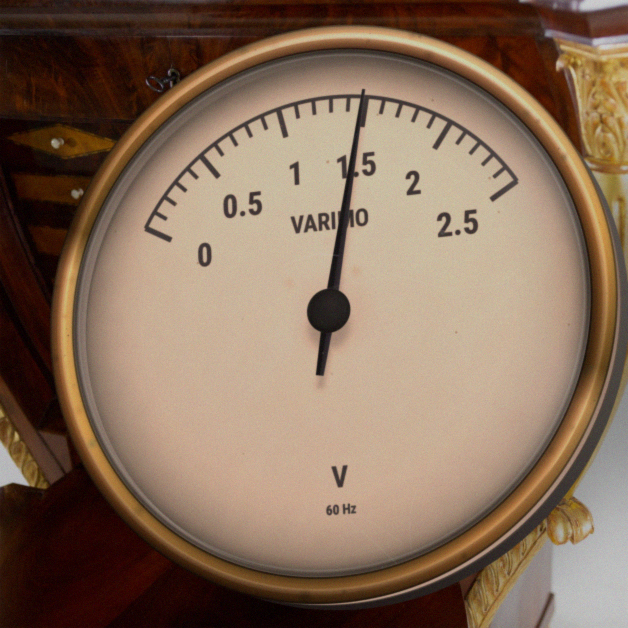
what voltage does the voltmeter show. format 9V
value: 1.5V
